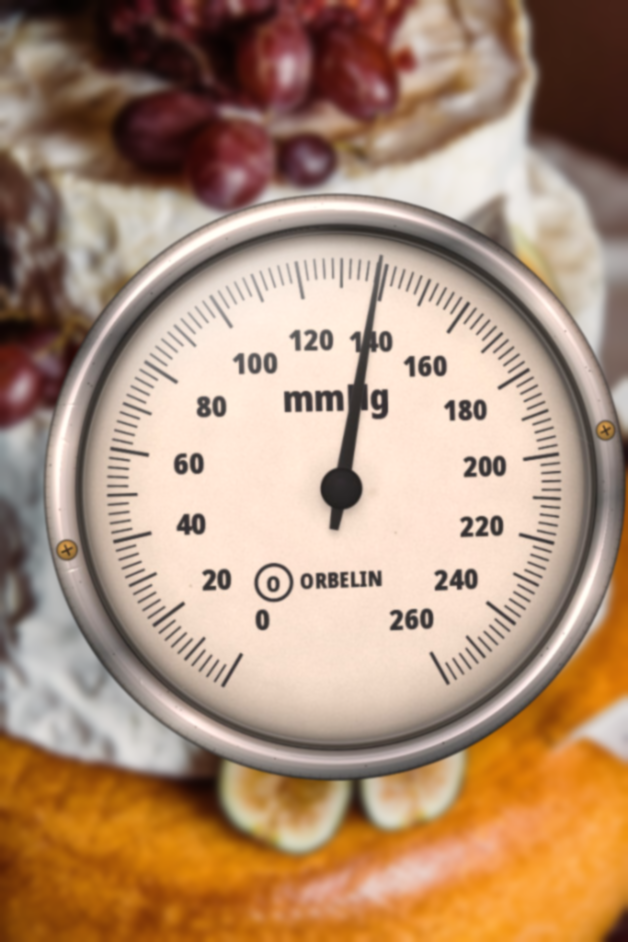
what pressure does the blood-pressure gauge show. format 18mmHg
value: 138mmHg
